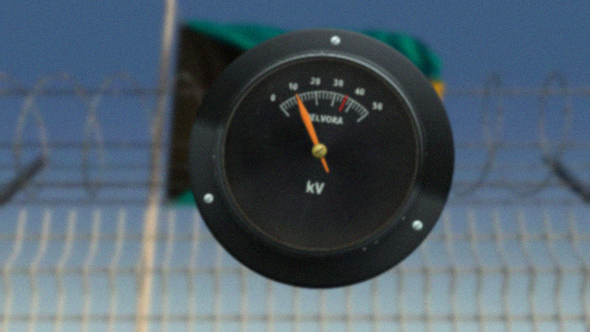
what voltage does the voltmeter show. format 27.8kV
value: 10kV
